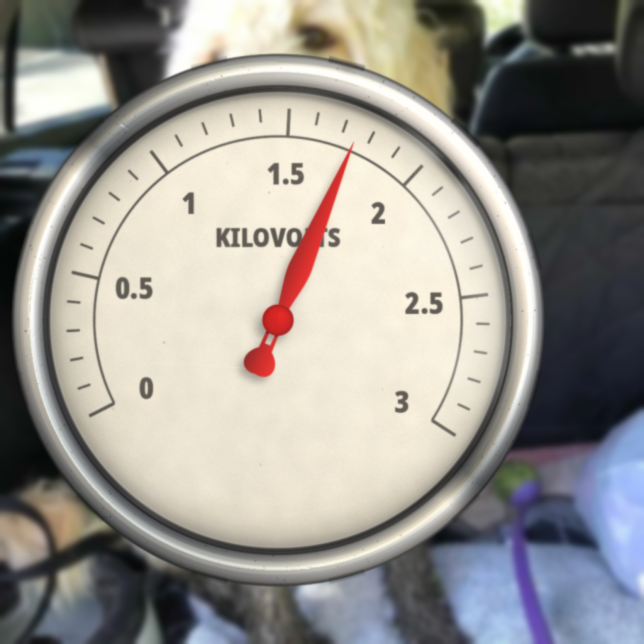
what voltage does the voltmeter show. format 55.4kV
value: 1.75kV
